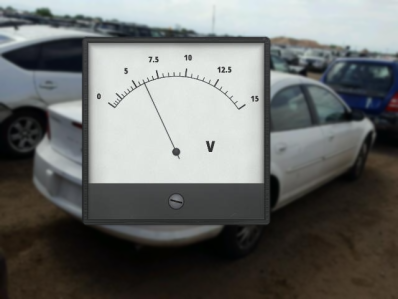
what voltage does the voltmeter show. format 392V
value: 6V
